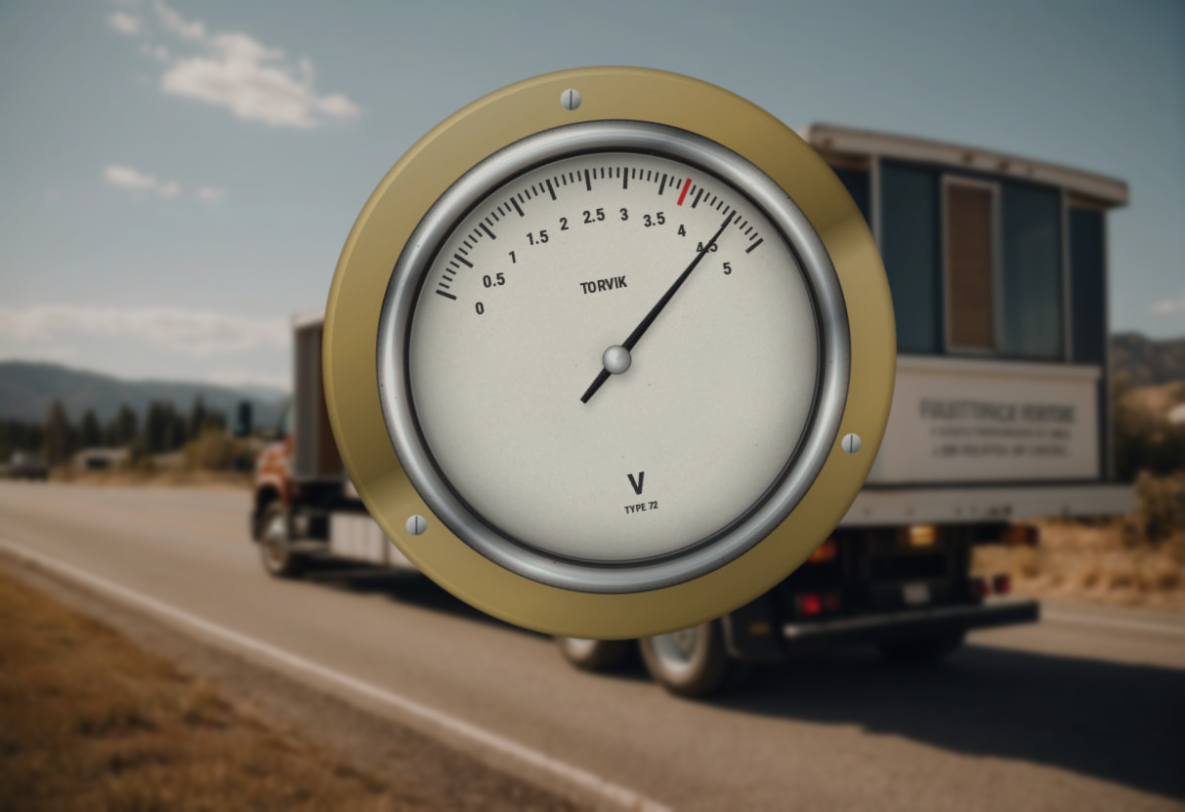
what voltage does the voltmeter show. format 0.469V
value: 4.5V
